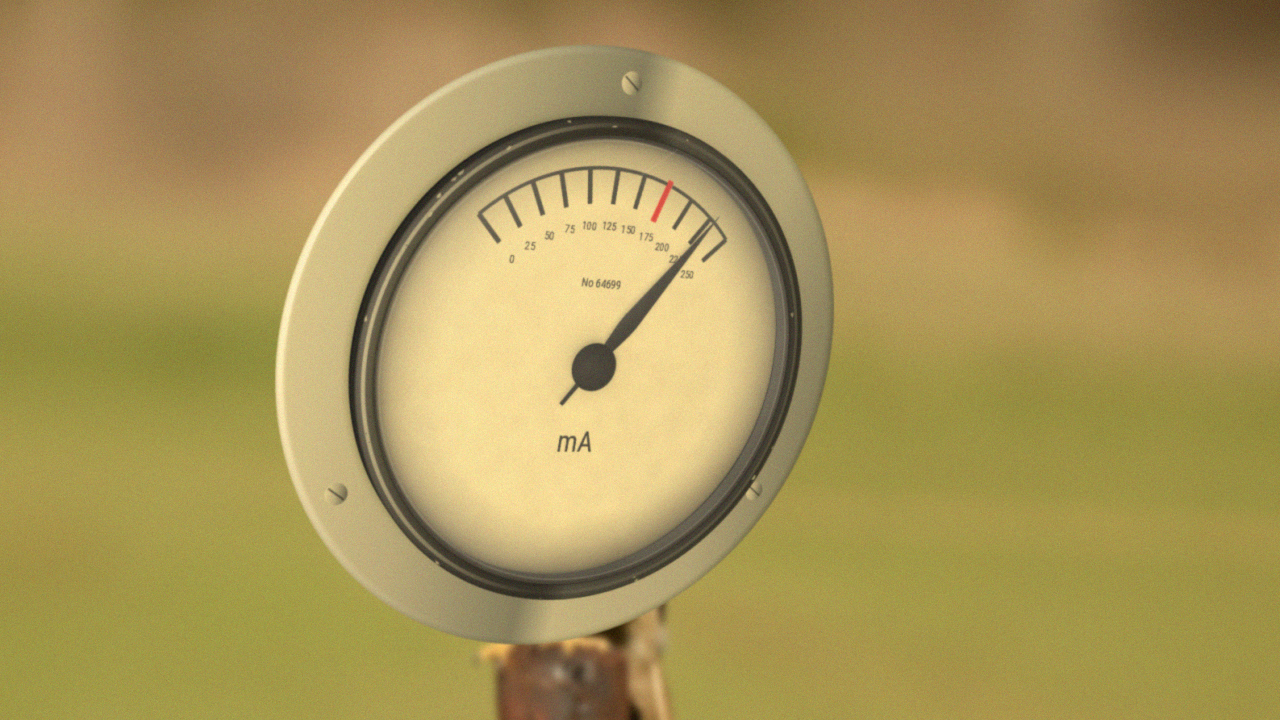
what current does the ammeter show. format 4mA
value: 225mA
